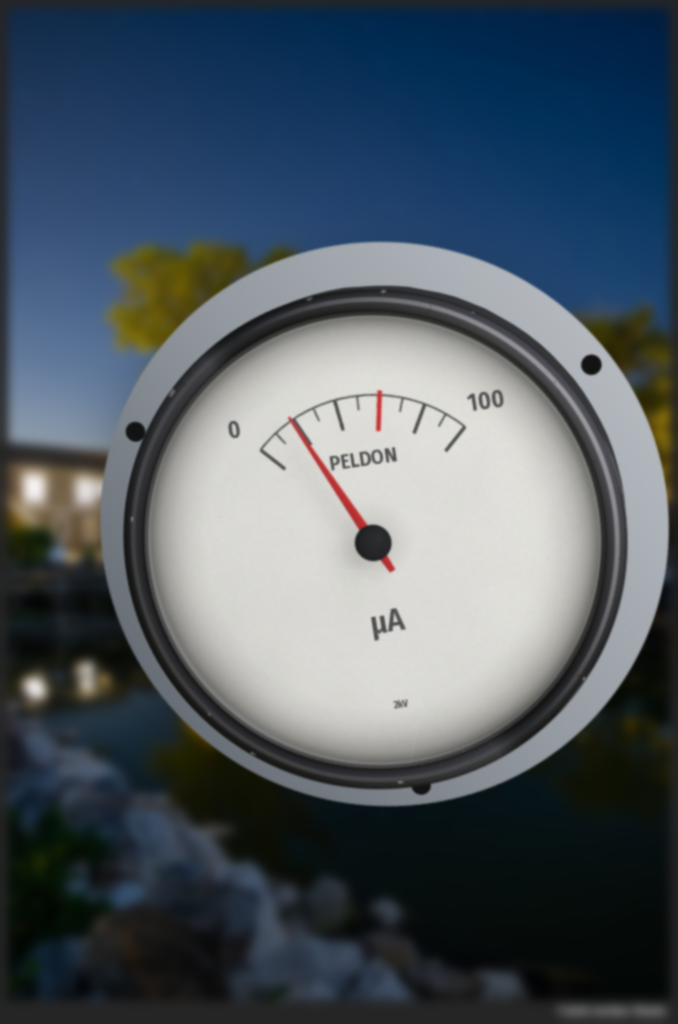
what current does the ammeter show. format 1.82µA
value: 20µA
